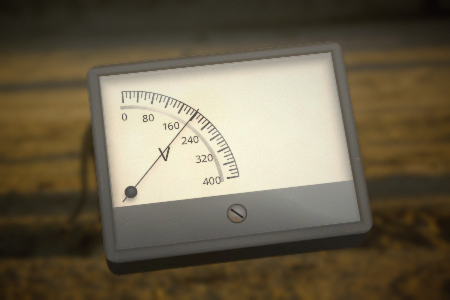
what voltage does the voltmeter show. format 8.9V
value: 200V
